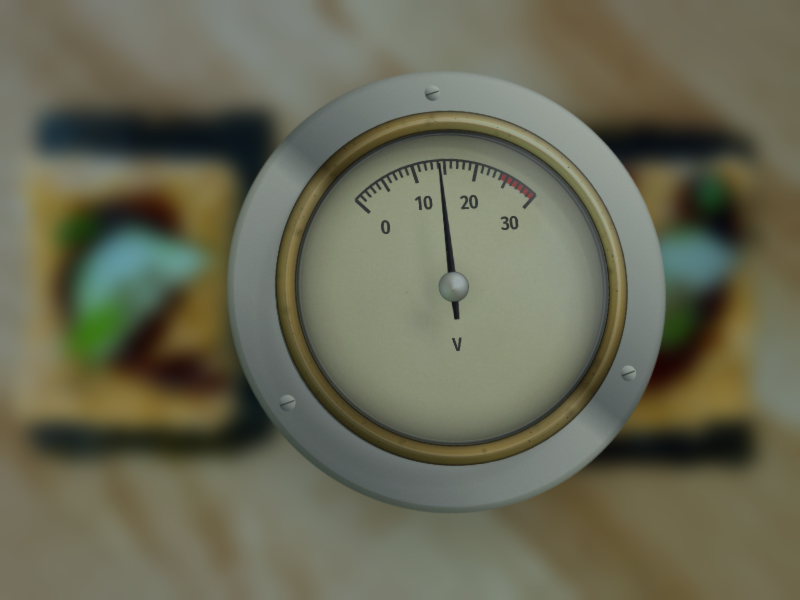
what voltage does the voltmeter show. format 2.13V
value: 14V
